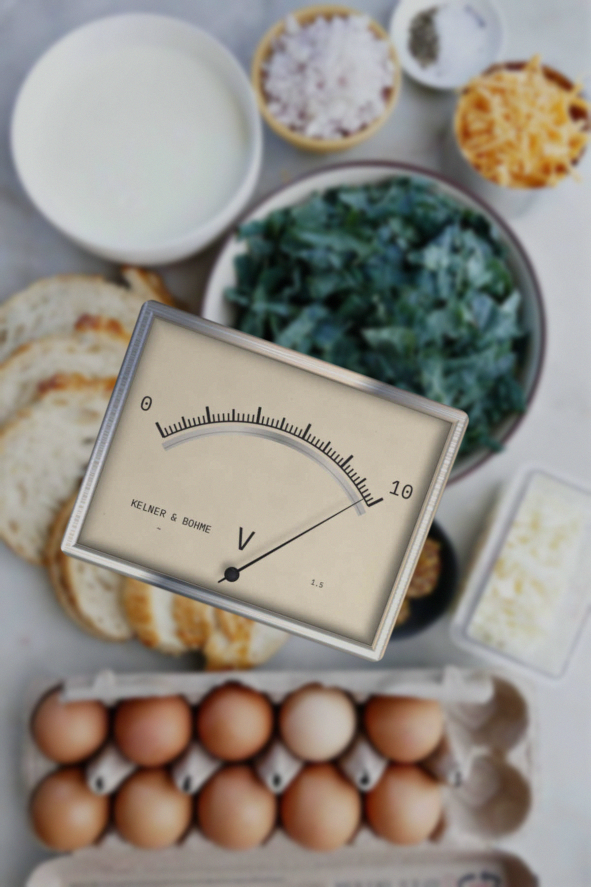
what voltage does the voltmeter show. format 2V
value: 9.6V
